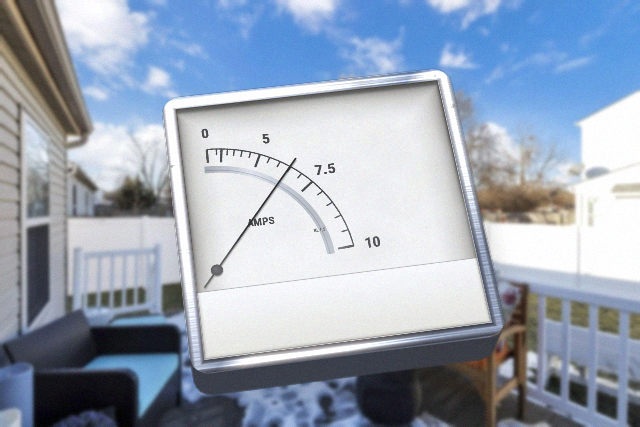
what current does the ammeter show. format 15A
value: 6.5A
